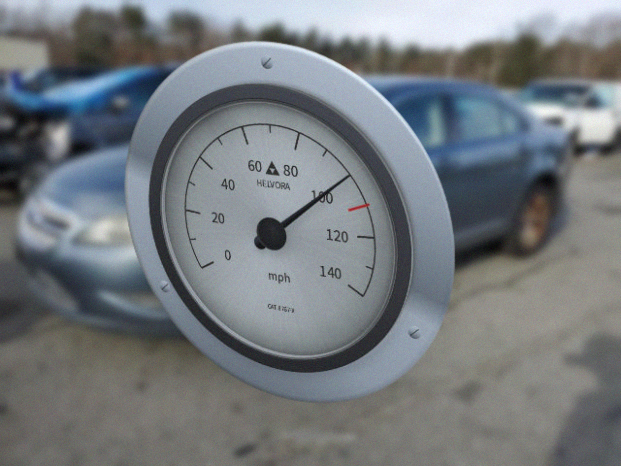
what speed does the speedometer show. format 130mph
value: 100mph
